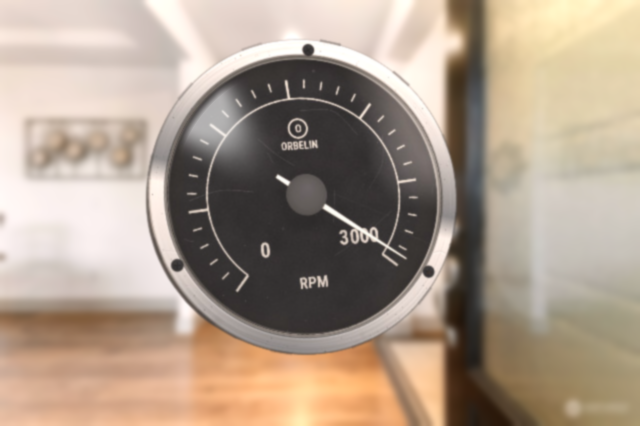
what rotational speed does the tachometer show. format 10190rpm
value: 2950rpm
